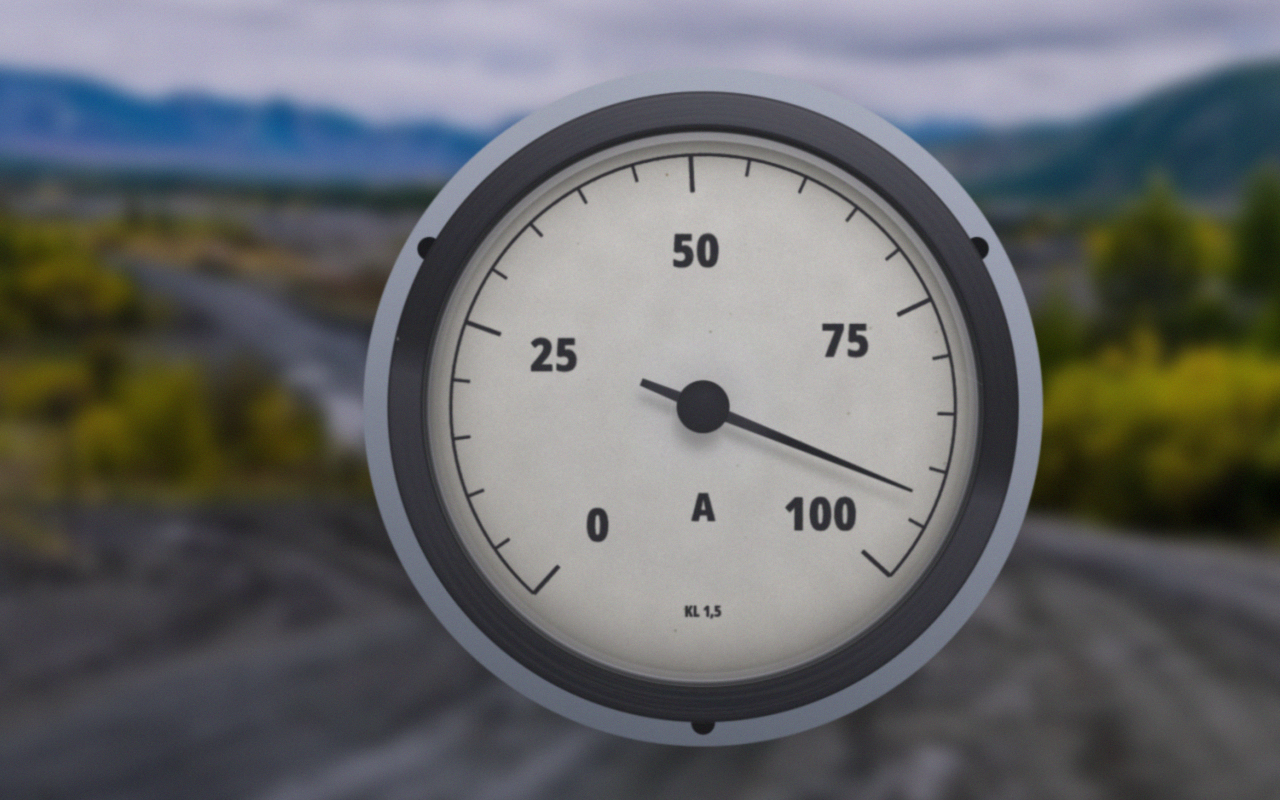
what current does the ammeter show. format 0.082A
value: 92.5A
